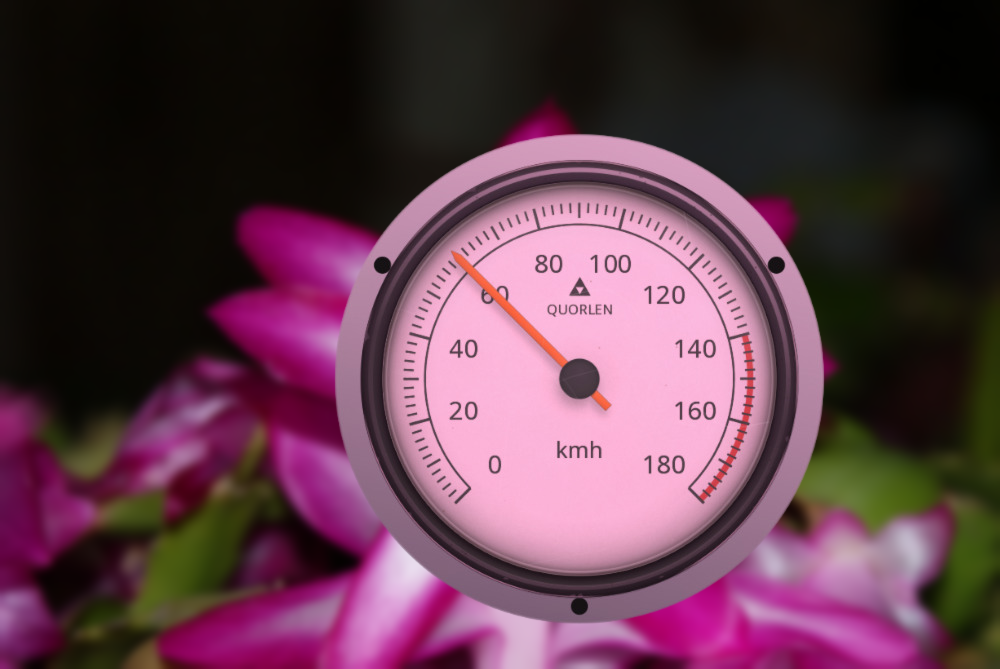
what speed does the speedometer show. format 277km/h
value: 60km/h
